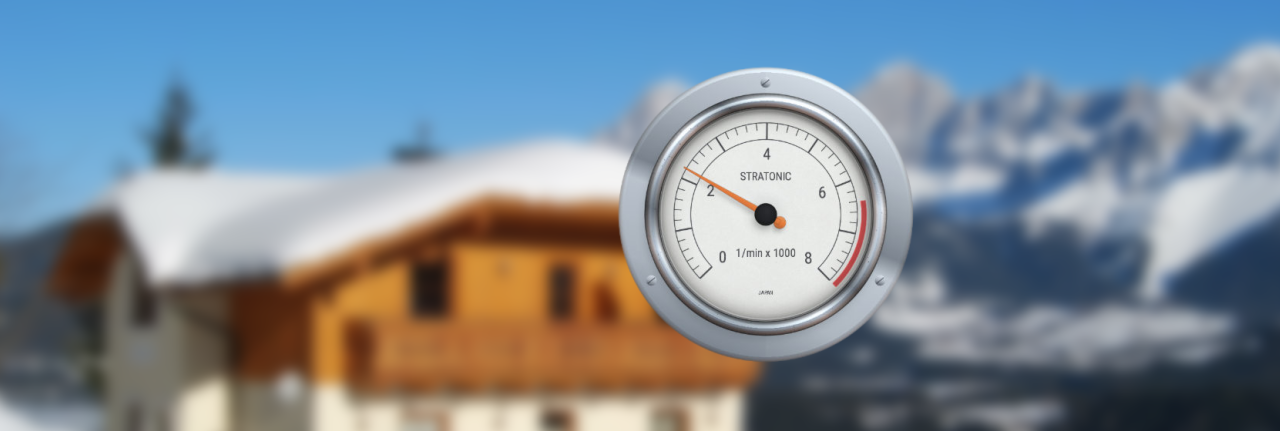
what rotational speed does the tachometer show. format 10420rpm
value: 2200rpm
